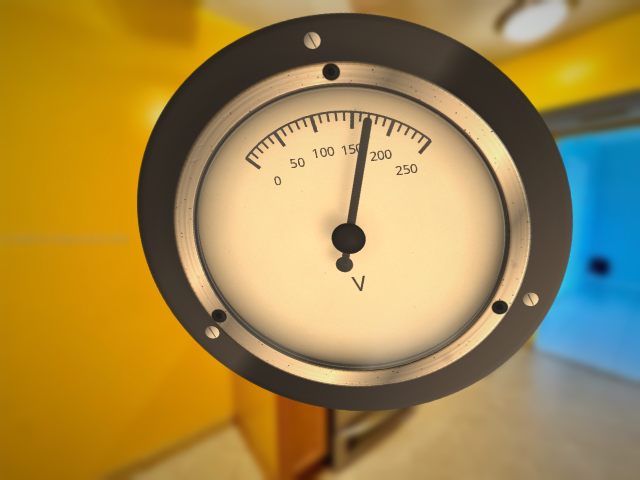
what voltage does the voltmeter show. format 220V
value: 170V
